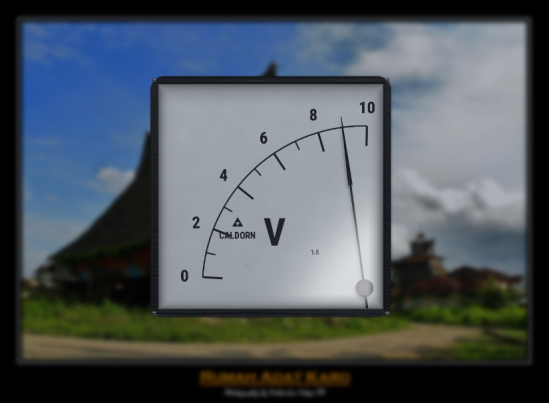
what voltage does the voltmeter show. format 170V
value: 9V
